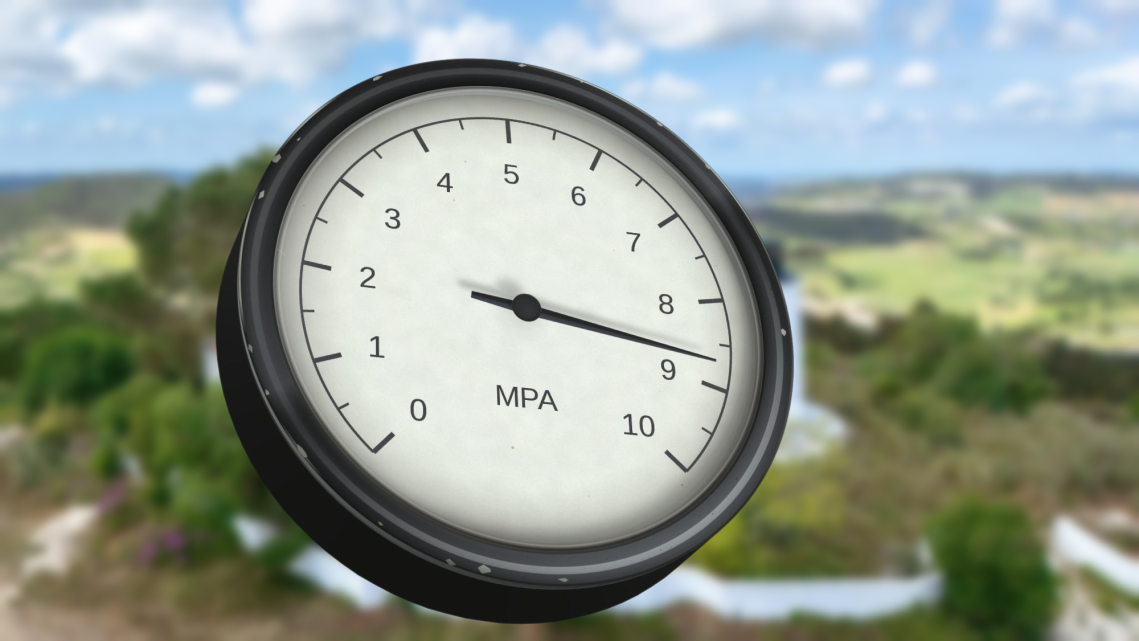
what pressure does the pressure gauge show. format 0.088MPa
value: 8.75MPa
